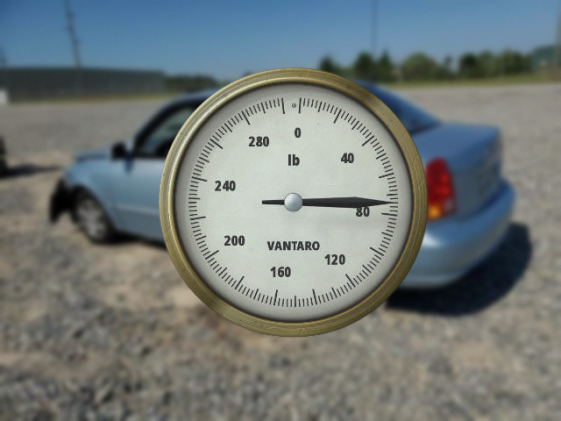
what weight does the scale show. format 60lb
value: 74lb
